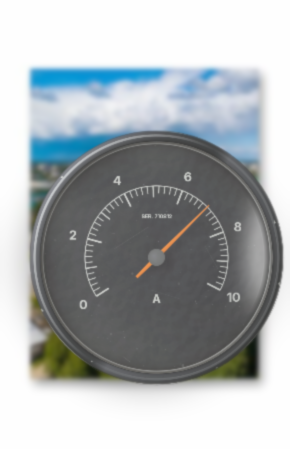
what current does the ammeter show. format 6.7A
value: 7A
